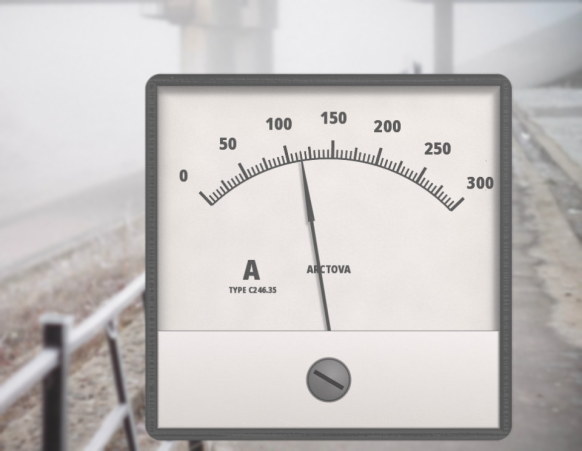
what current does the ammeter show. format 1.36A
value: 115A
